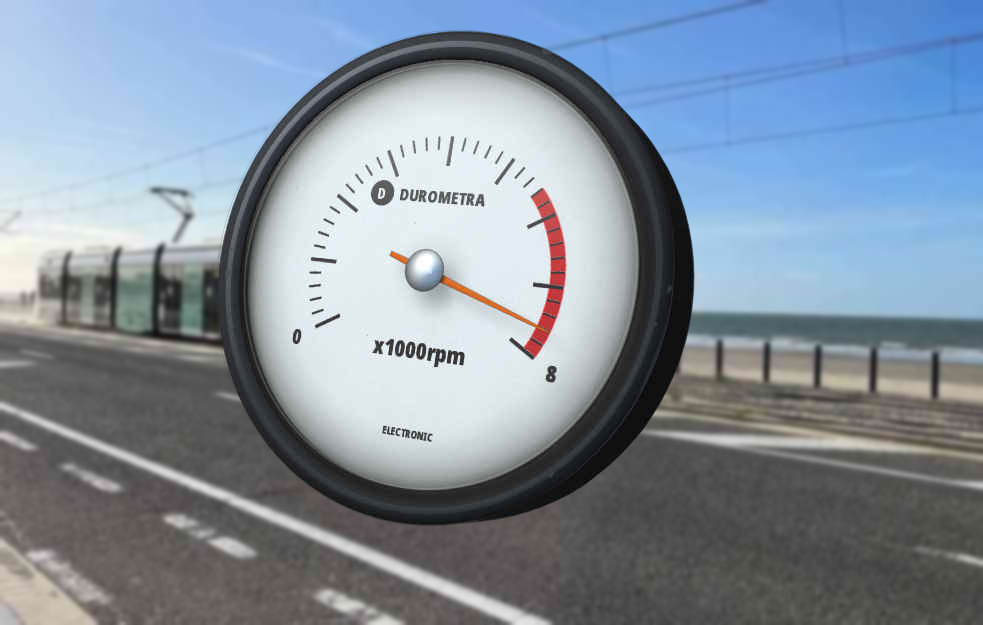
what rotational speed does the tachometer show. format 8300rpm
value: 7600rpm
